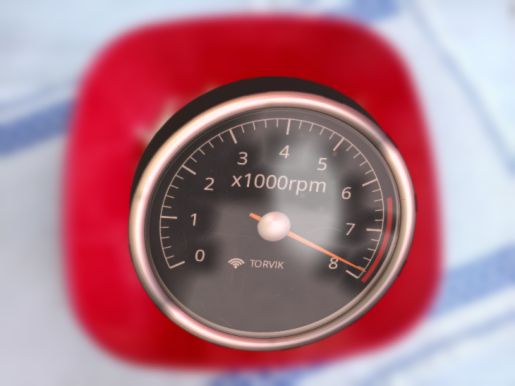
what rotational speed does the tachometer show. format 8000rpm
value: 7800rpm
